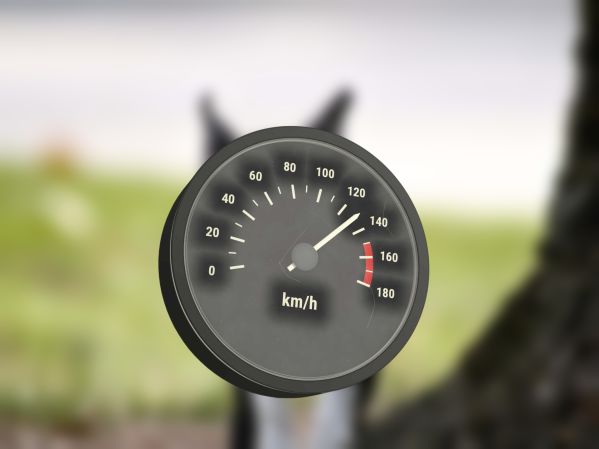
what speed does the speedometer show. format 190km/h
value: 130km/h
